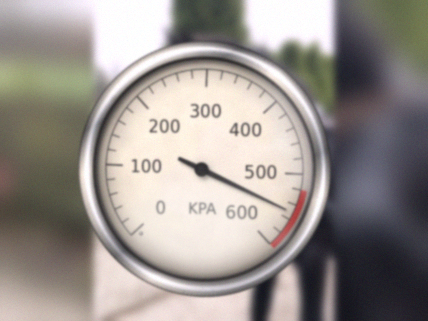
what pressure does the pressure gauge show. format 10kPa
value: 550kPa
